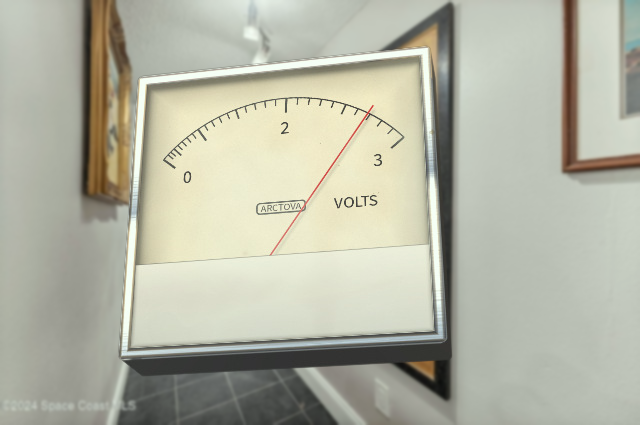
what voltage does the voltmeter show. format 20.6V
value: 2.7V
